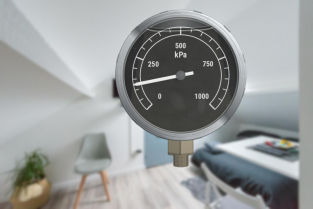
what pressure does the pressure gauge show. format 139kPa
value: 125kPa
